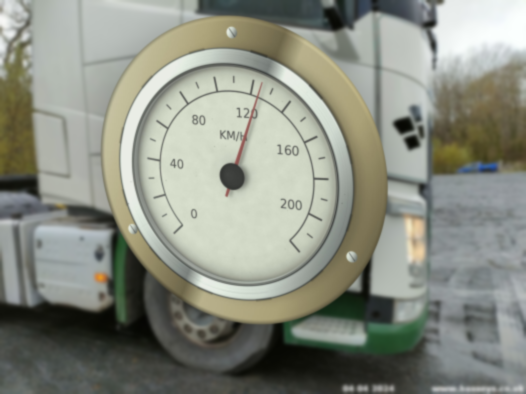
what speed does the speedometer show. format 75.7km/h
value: 125km/h
